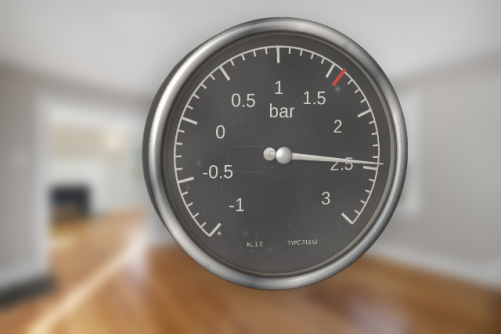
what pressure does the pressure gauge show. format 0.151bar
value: 2.45bar
